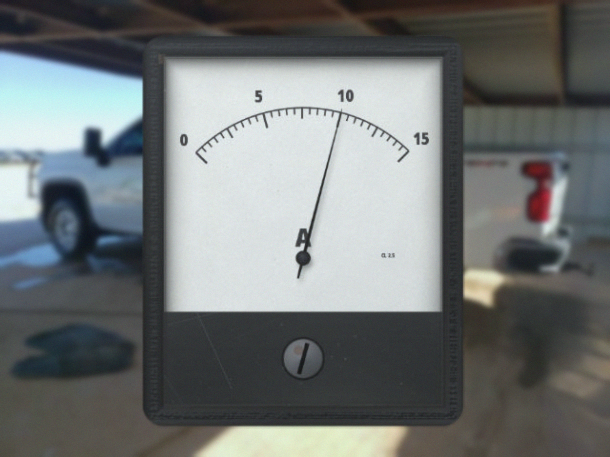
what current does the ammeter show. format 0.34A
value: 10A
